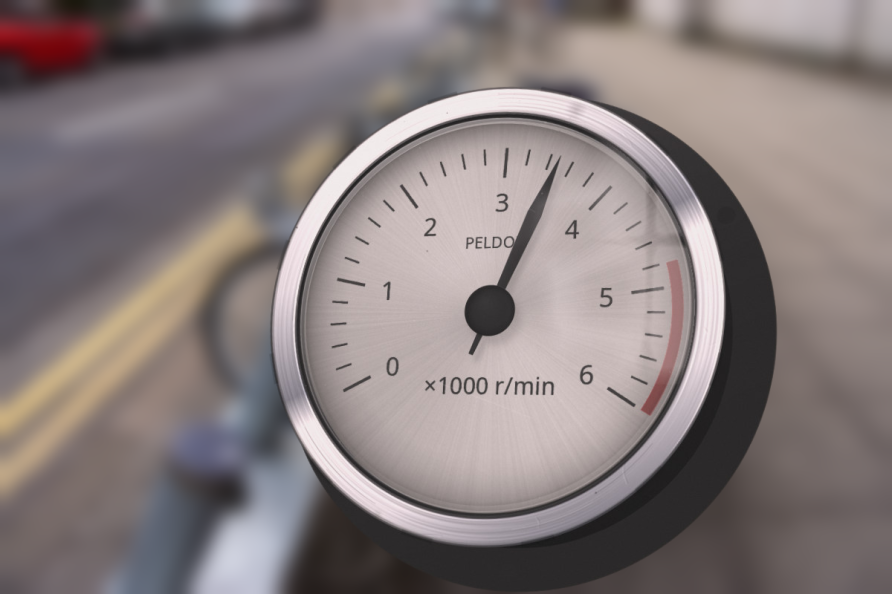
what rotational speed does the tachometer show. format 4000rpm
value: 3500rpm
